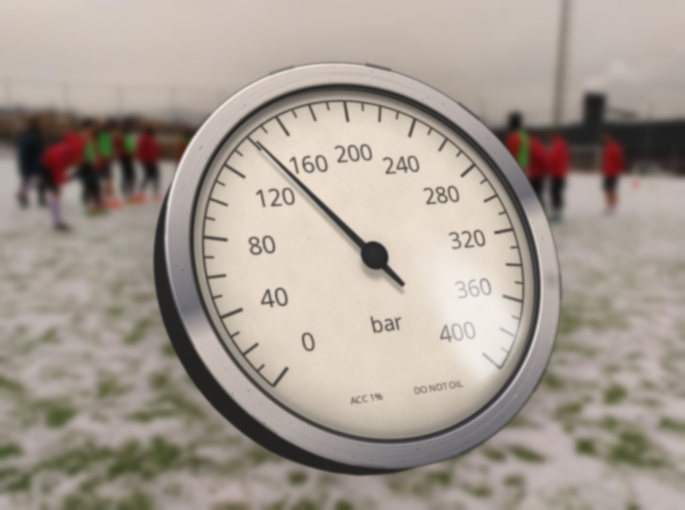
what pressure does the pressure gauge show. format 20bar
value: 140bar
